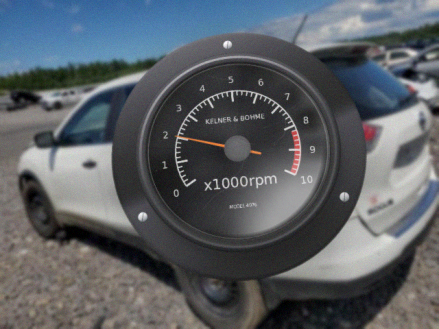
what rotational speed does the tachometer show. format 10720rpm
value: 2000rpm
